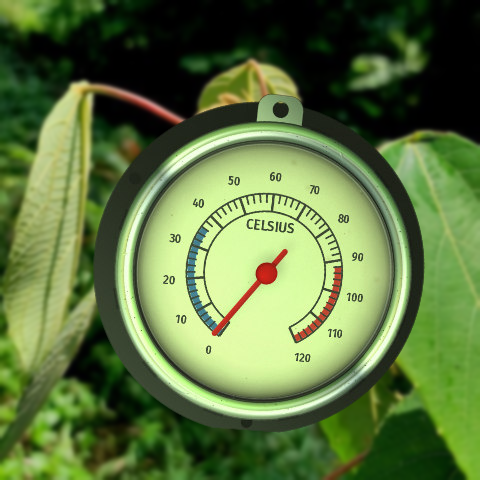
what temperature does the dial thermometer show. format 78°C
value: 2°C
